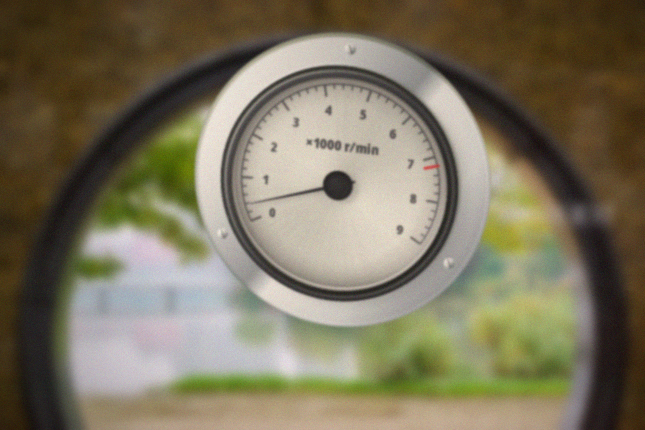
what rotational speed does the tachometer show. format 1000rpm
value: 400rpm
